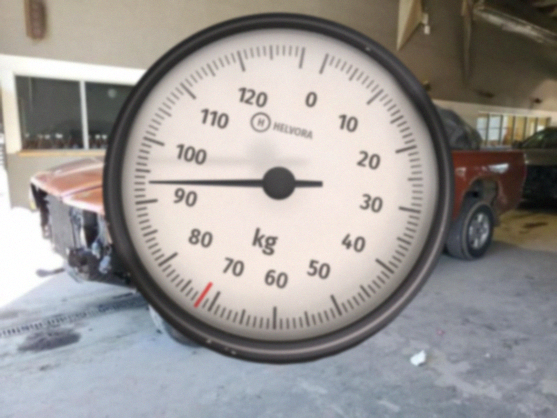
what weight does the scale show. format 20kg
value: 93kg
